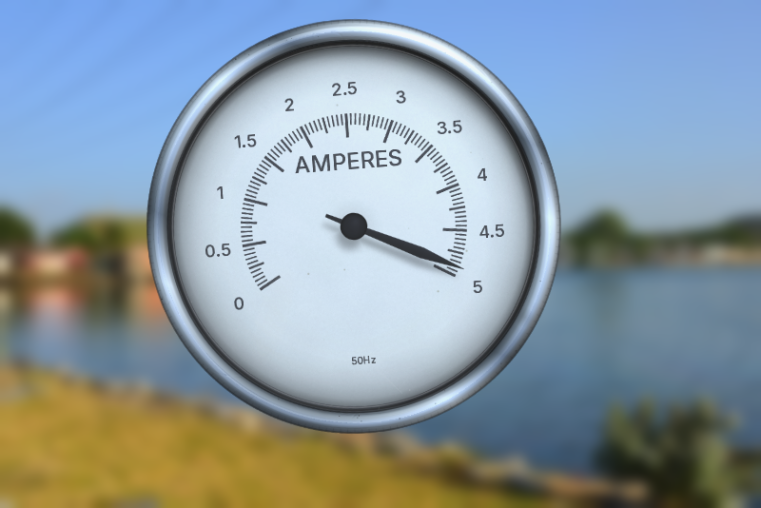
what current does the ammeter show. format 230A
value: 4.9A
